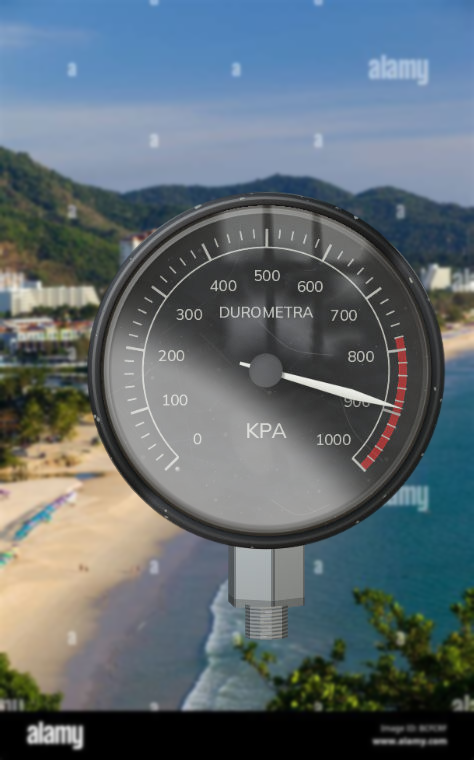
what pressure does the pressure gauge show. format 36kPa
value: 890kPa
